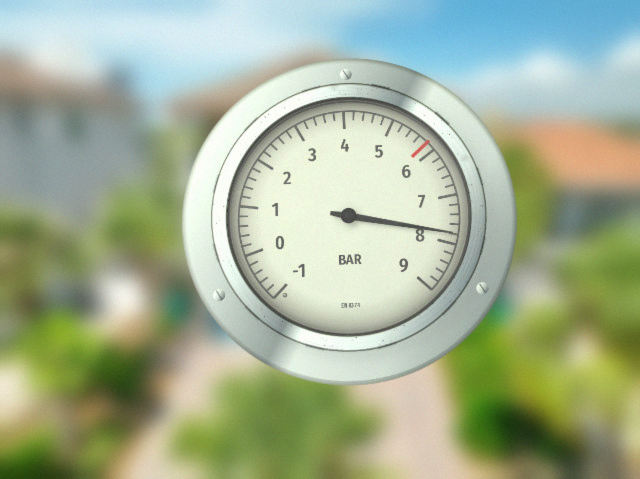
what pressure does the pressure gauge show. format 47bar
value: 7.8bar
